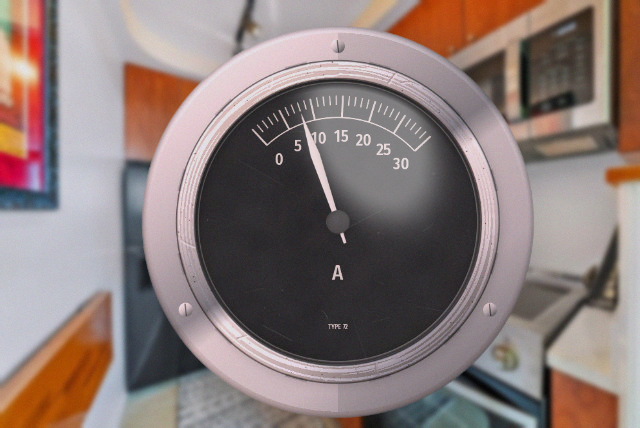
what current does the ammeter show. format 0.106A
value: 8A
